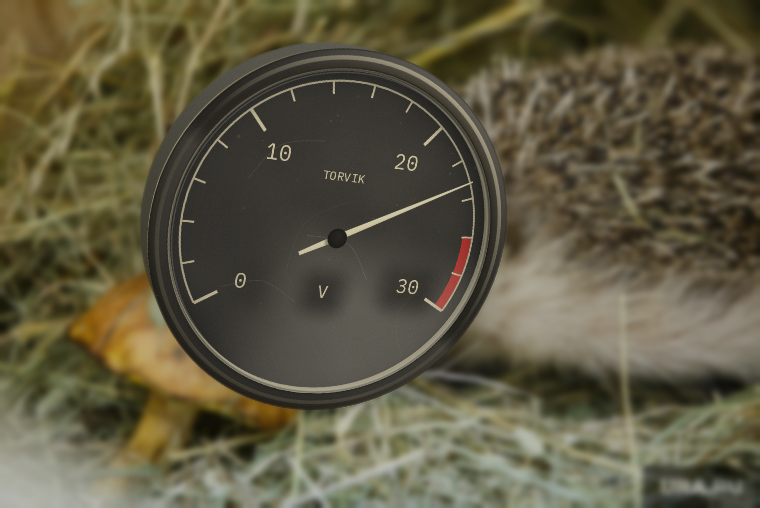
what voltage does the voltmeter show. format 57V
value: 23V
